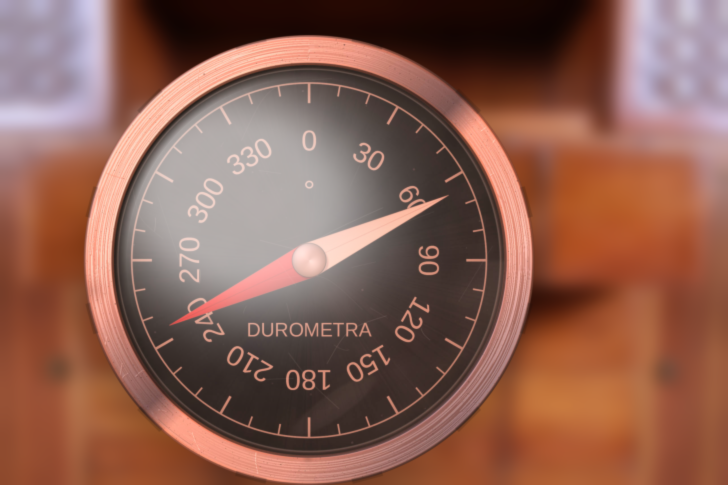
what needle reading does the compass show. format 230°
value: 245°
